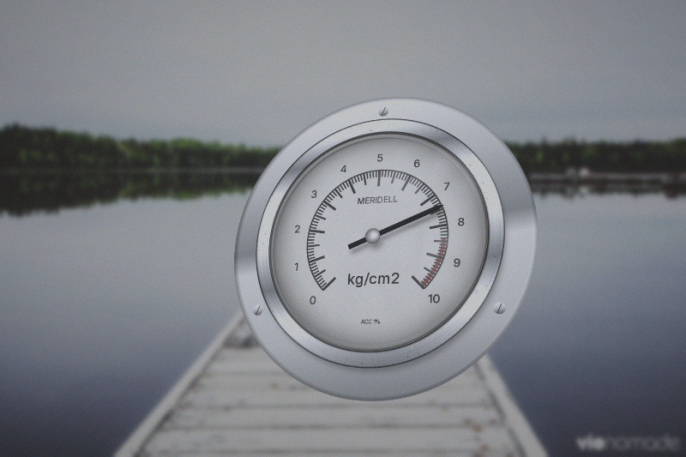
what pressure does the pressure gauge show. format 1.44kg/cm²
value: 7.5kg/cm²
